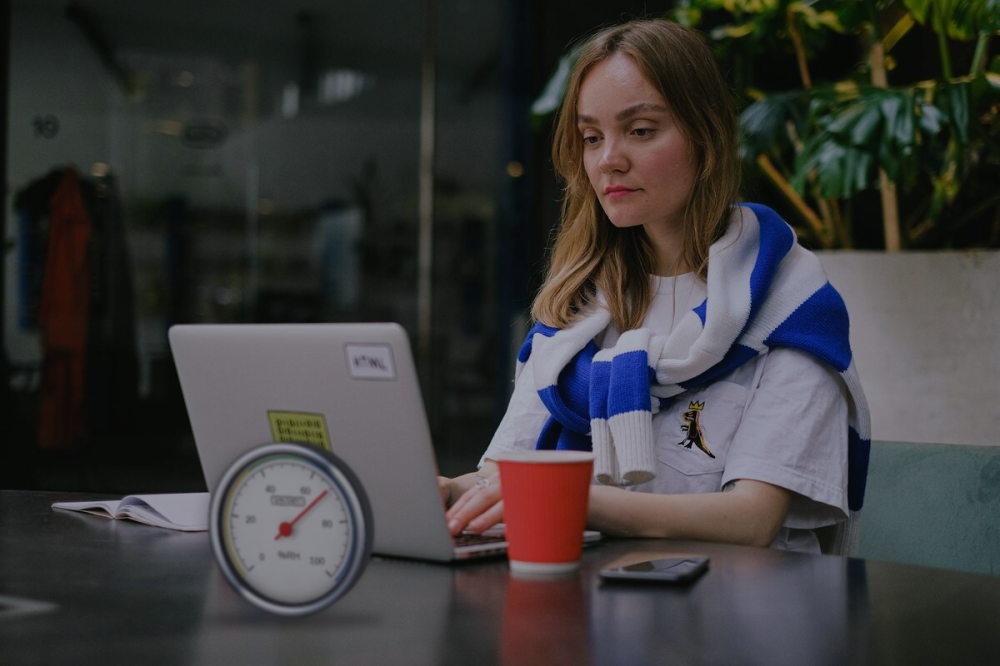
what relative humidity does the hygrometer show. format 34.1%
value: 68%
